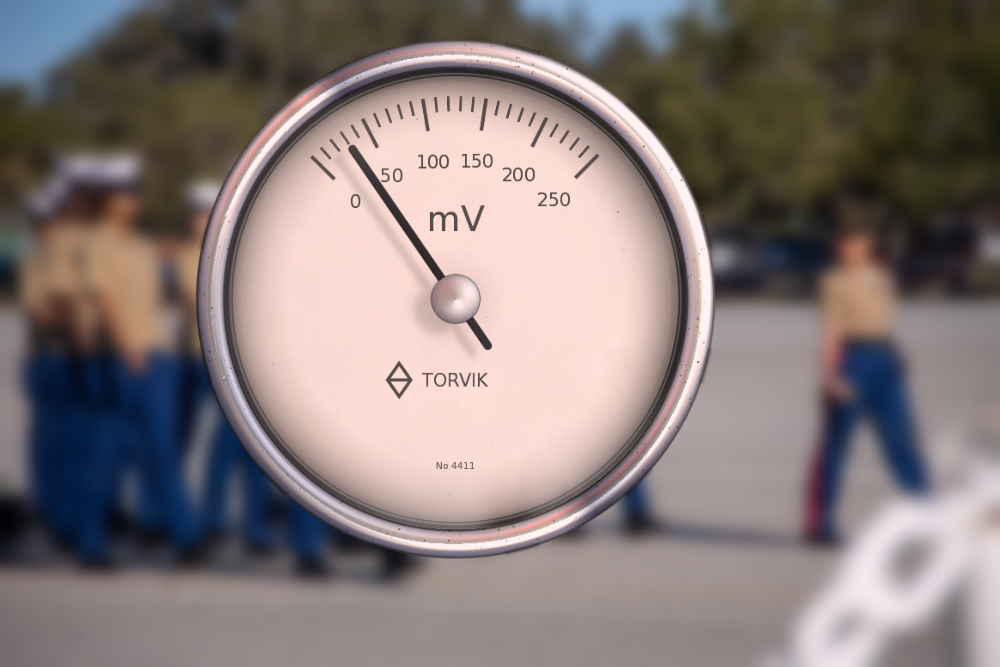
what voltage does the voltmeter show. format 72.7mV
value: 30mV
